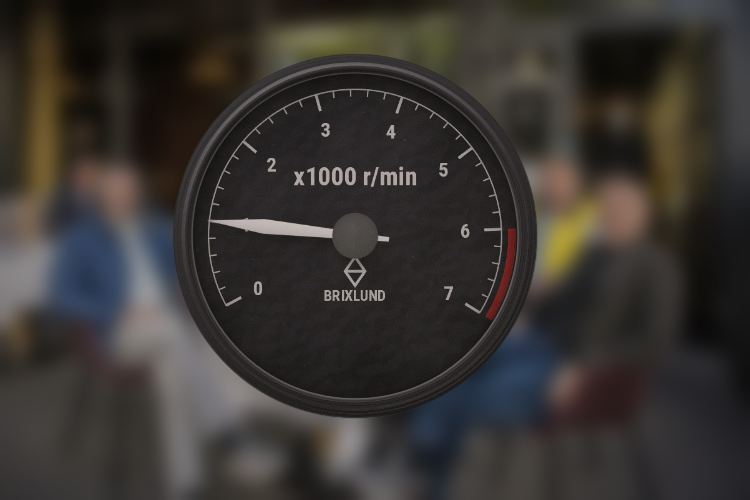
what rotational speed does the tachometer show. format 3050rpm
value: 1000rpm
